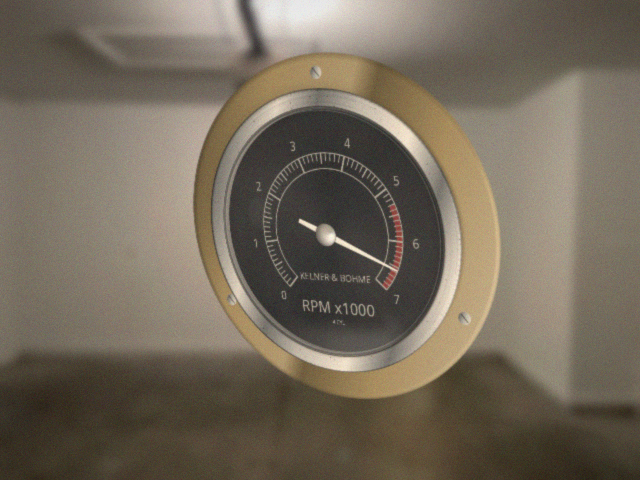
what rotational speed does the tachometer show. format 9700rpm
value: 6500rpm
